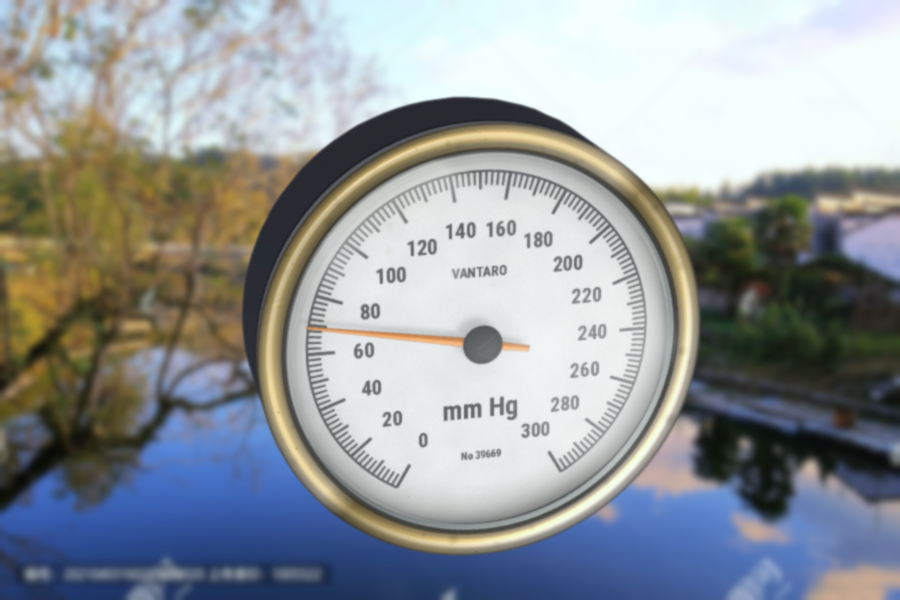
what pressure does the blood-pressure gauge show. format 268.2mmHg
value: 70mmHg
